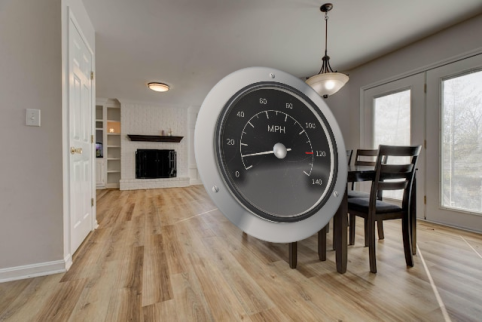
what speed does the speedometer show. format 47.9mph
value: 10mph
